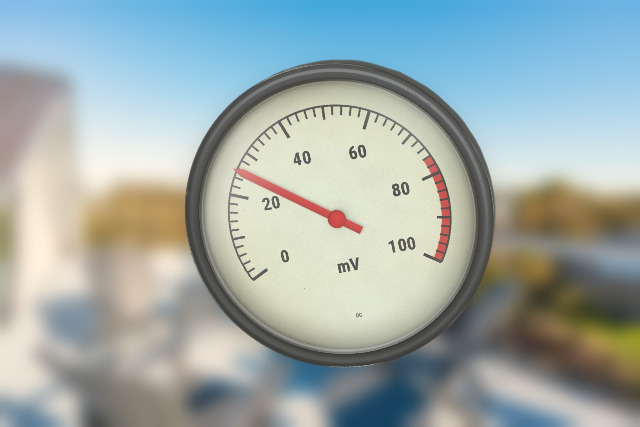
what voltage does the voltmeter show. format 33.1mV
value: 26mV
